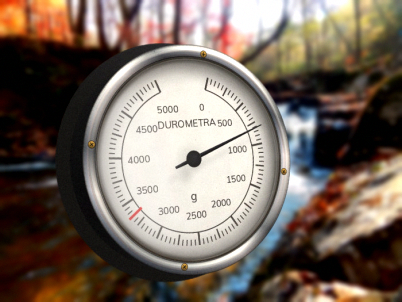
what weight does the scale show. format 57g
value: 800g
